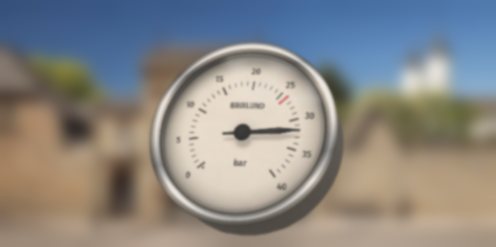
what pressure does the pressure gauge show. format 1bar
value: 32bar
